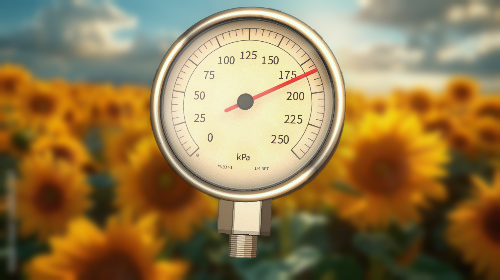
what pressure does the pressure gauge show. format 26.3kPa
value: 185kPa
